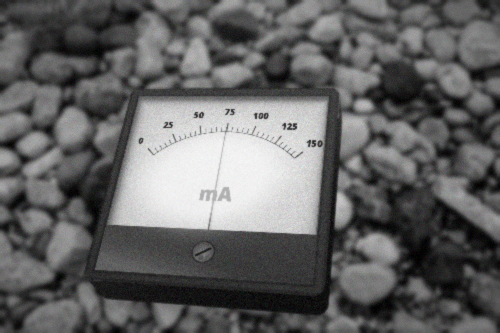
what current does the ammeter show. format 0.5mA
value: 75mA
